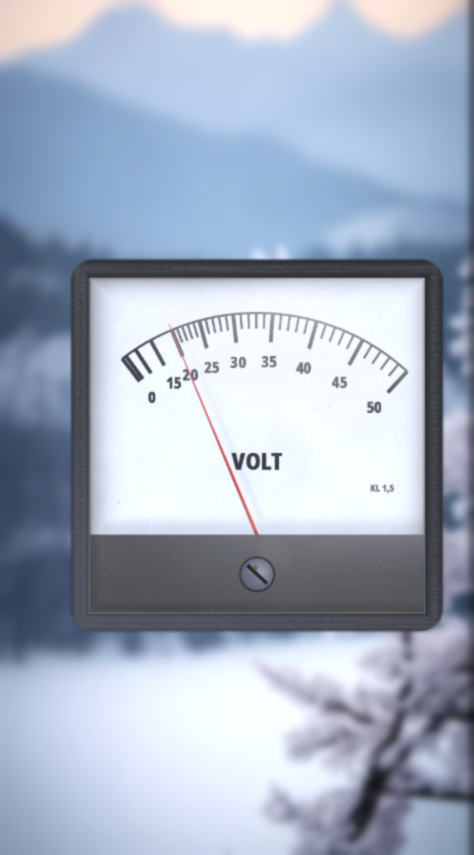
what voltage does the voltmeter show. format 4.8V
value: 20V
